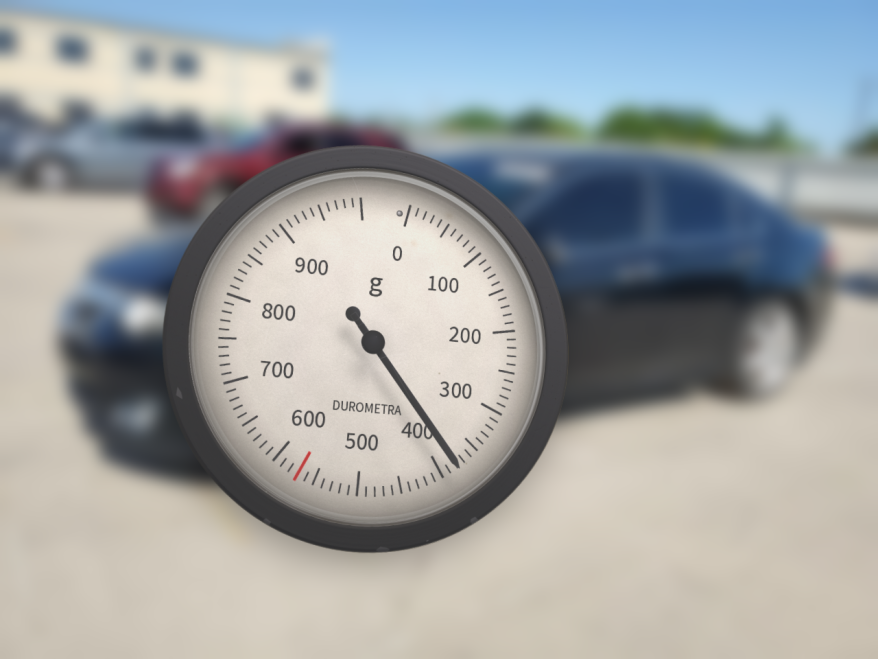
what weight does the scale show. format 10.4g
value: 380g
